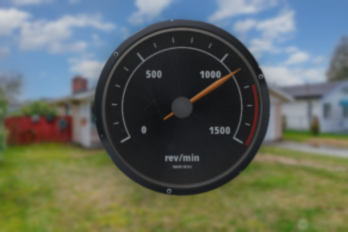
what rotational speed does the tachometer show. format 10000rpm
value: 1100rpm
